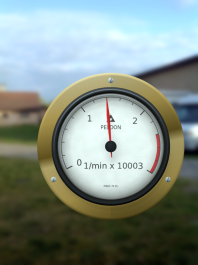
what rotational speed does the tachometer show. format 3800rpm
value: 1400rpm
